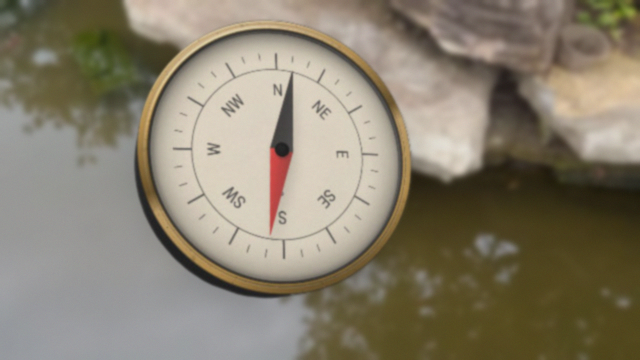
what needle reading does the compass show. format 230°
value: 190°
